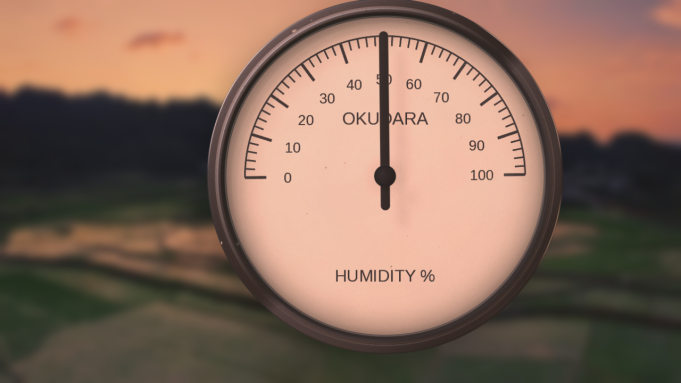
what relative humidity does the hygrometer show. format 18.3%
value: 50%
